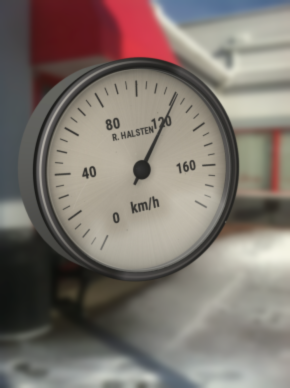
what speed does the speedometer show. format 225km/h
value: 120km/h
